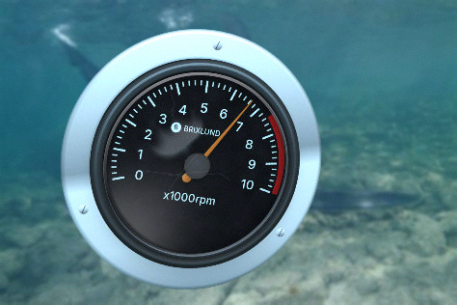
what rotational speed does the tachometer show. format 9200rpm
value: 6600rpm
